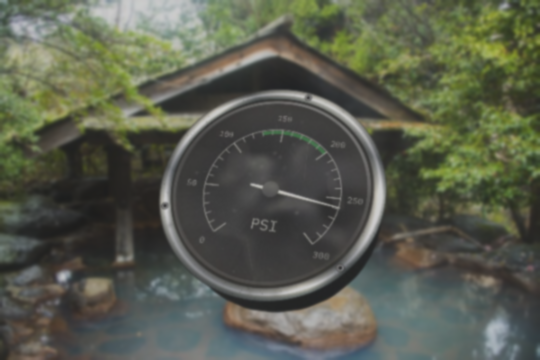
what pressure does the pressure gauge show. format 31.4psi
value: 260psi
